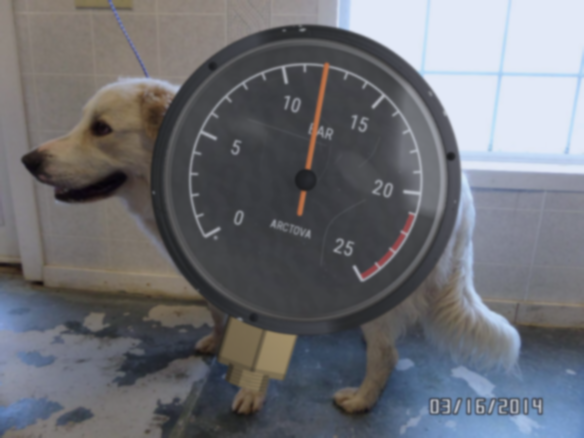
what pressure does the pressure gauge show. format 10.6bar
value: 12bar
